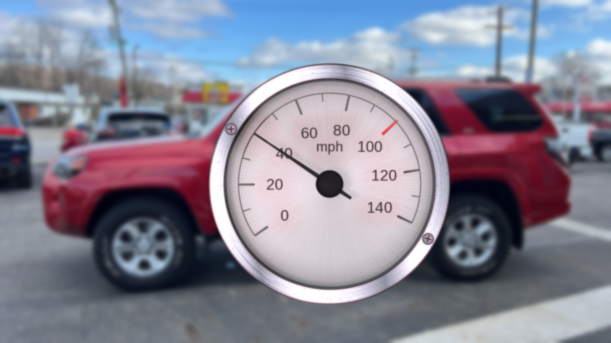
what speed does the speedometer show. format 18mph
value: 40mph
